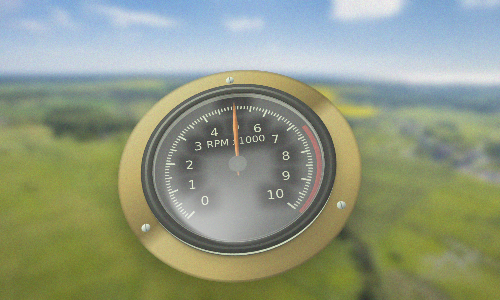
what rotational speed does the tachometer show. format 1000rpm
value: 5000rpm
